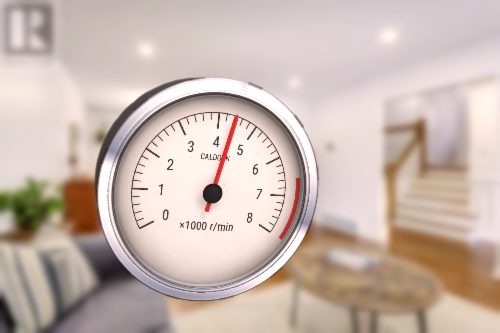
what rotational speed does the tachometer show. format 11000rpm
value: 4400rpm
